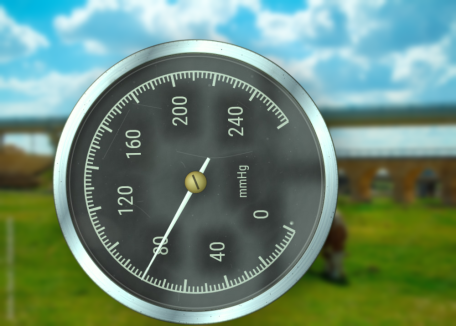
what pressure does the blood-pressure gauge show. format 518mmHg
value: 80mmHg
